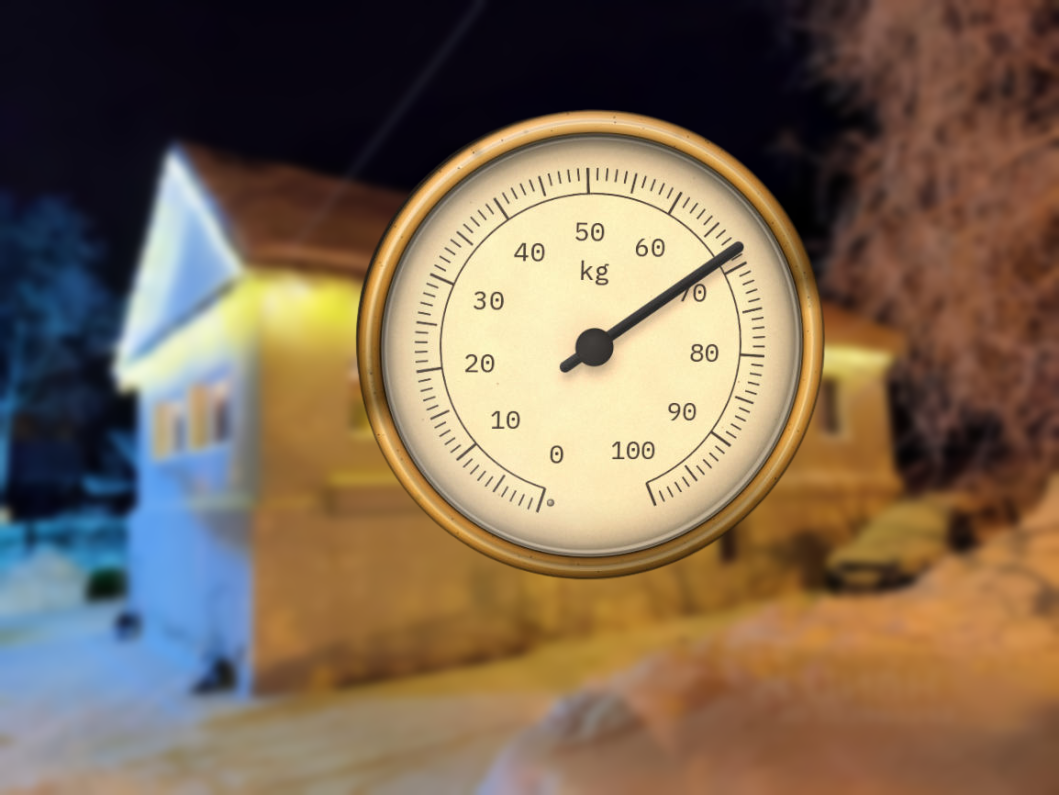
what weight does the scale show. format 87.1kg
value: 68kg
